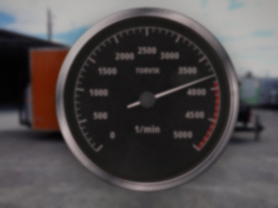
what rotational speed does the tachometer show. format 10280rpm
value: 3800rpm
